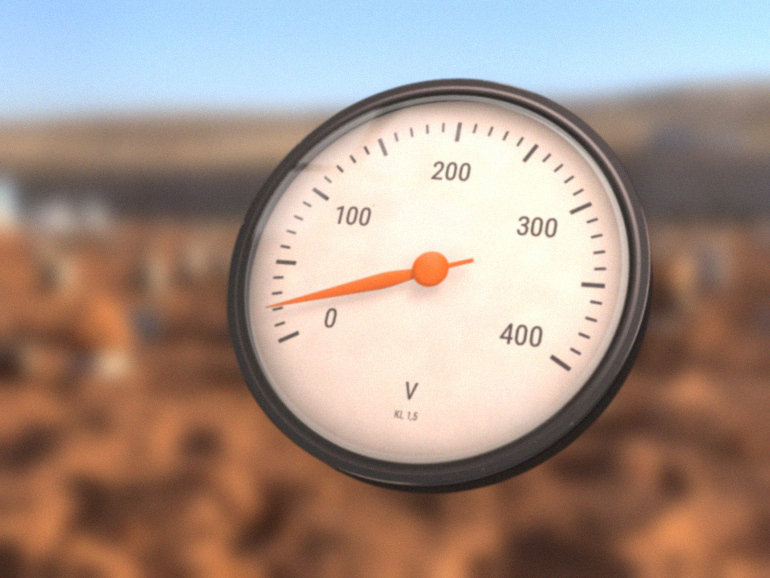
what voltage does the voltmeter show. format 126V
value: 20V
